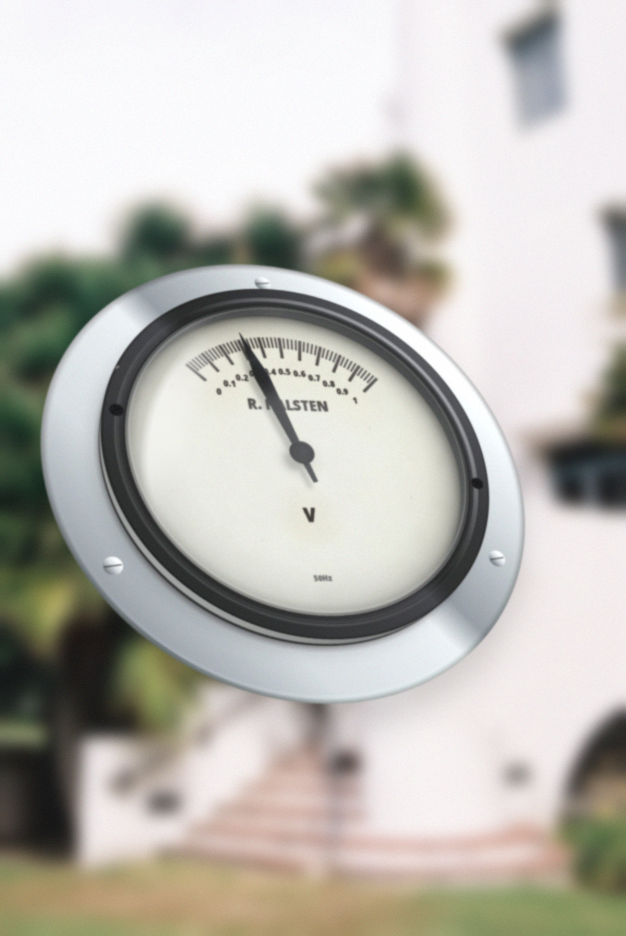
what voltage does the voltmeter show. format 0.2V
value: 0.3V
